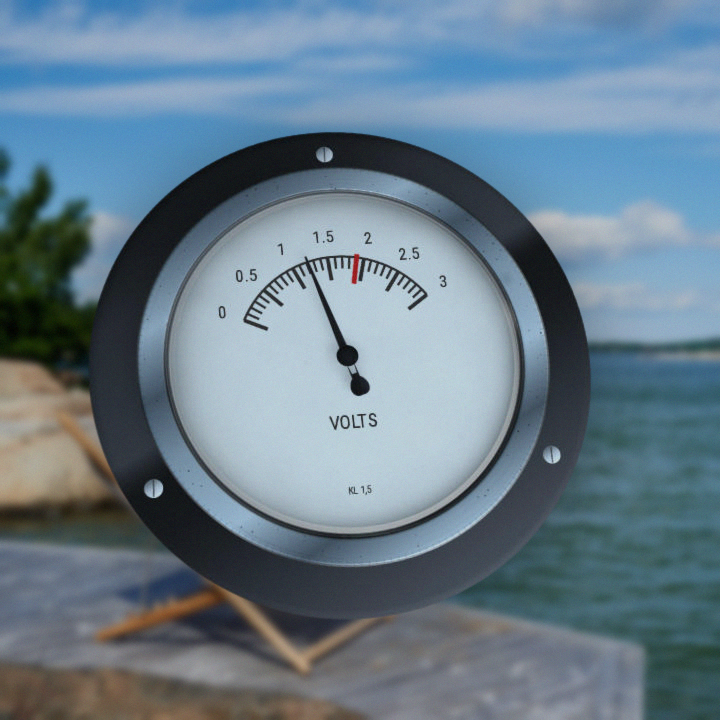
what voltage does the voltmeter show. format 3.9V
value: 1.2V
